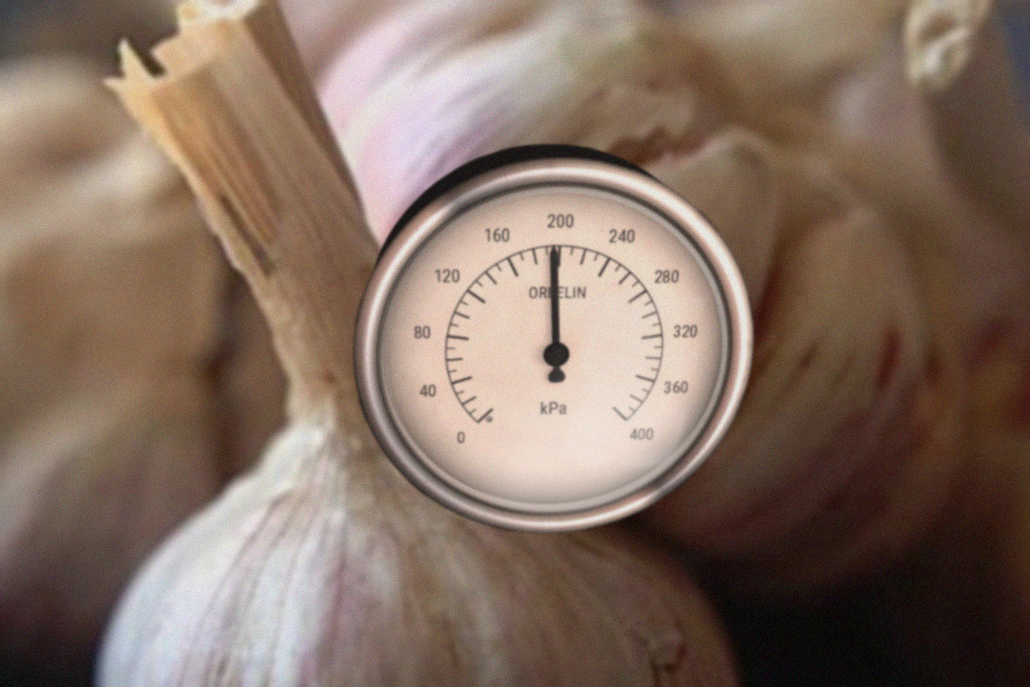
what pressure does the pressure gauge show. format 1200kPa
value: 195kPa
